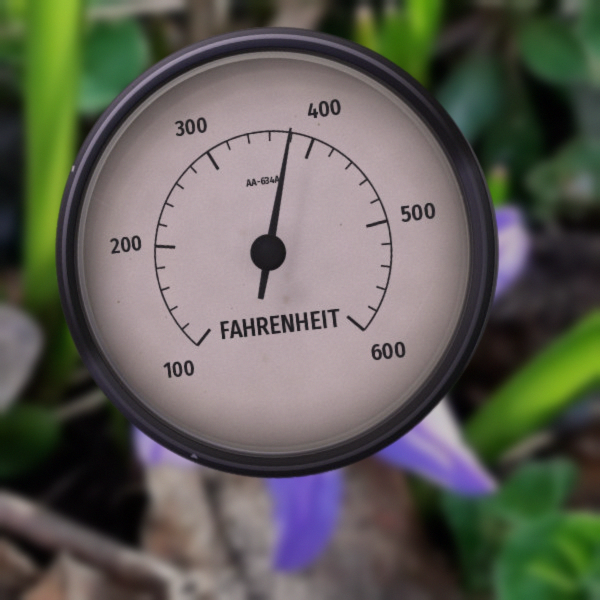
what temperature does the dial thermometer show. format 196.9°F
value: 380°F
